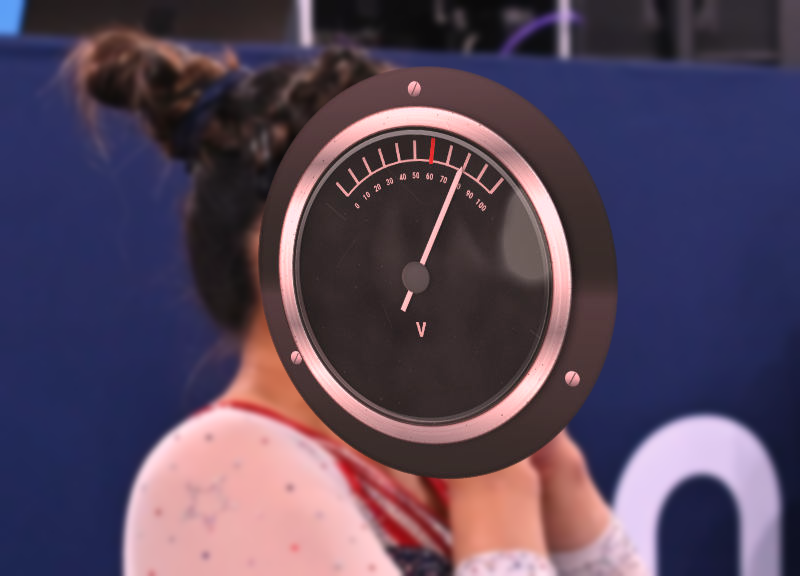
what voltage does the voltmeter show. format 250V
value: 80V
